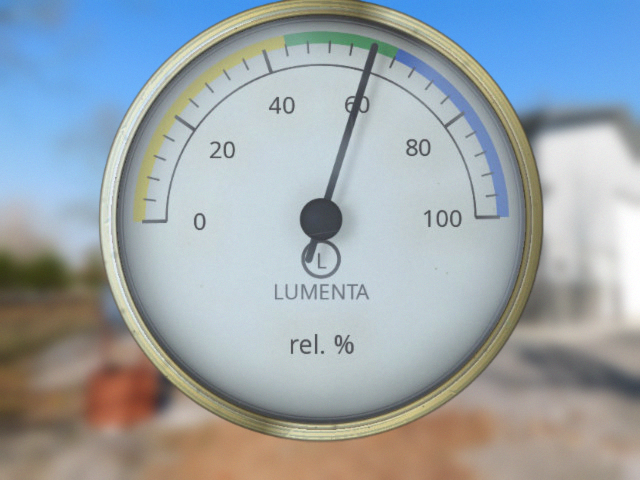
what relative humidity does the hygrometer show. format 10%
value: 60%
